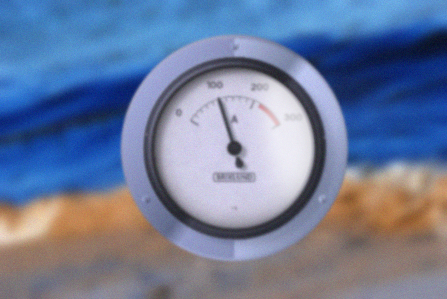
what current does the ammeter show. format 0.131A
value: 100A
